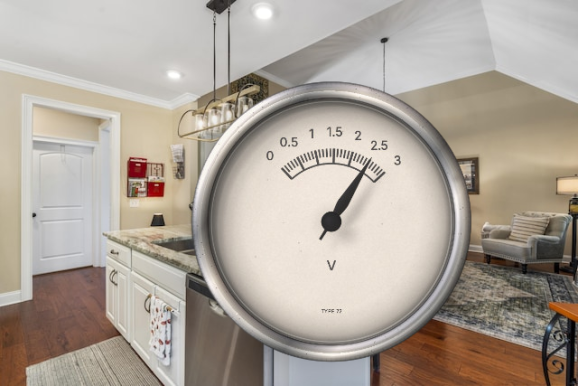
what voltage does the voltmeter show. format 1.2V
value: 2.5V
